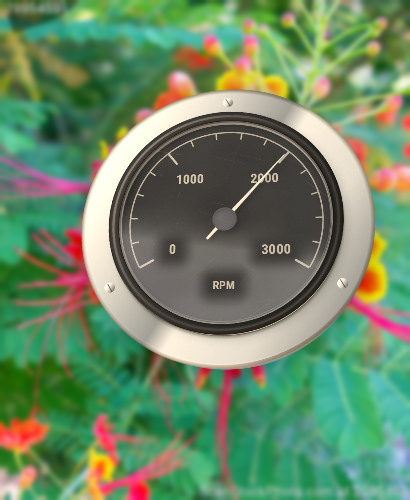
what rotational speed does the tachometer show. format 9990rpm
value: 2000rpm
